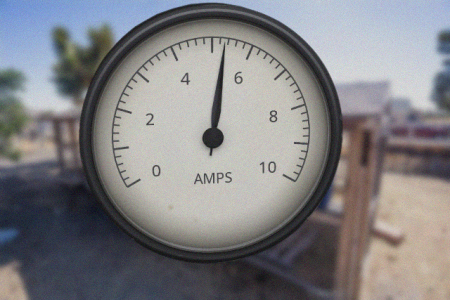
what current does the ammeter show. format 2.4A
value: 5.3A
